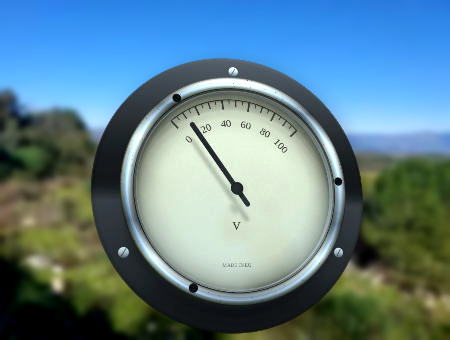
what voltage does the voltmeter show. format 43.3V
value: 10V
